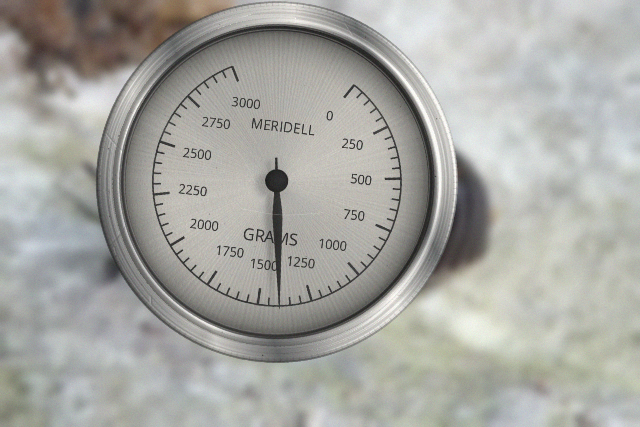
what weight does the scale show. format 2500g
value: 1400g
